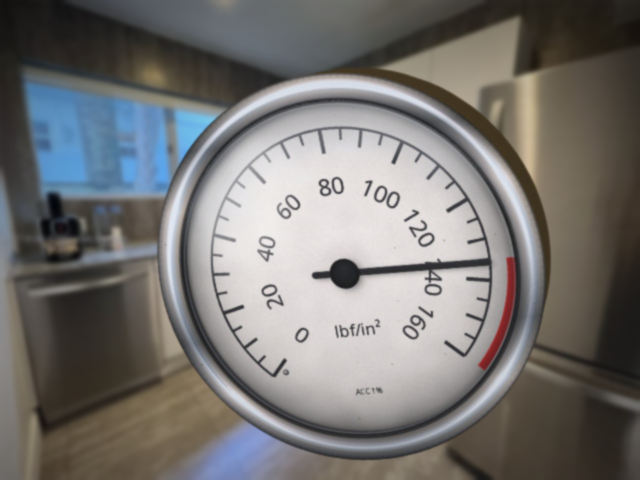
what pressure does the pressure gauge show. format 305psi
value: 135psi
